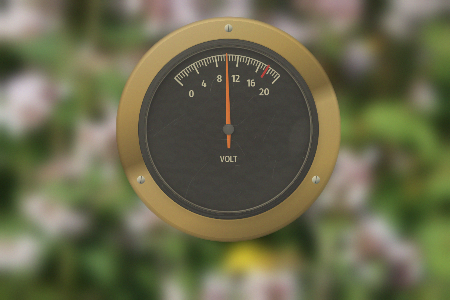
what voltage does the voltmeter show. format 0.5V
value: 10V
